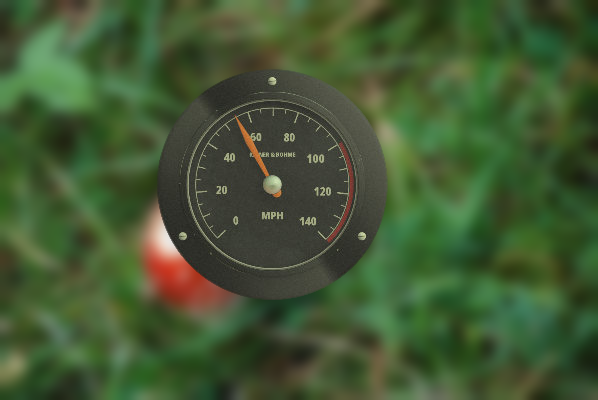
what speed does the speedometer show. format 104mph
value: 55mph
